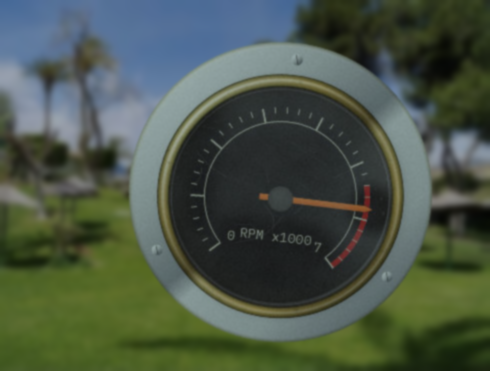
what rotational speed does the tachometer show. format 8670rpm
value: 5800rpm
